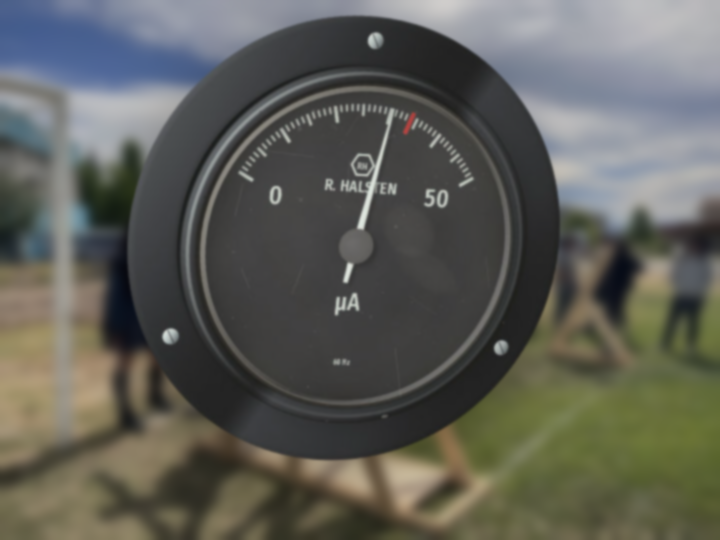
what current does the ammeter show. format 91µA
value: 30µA
